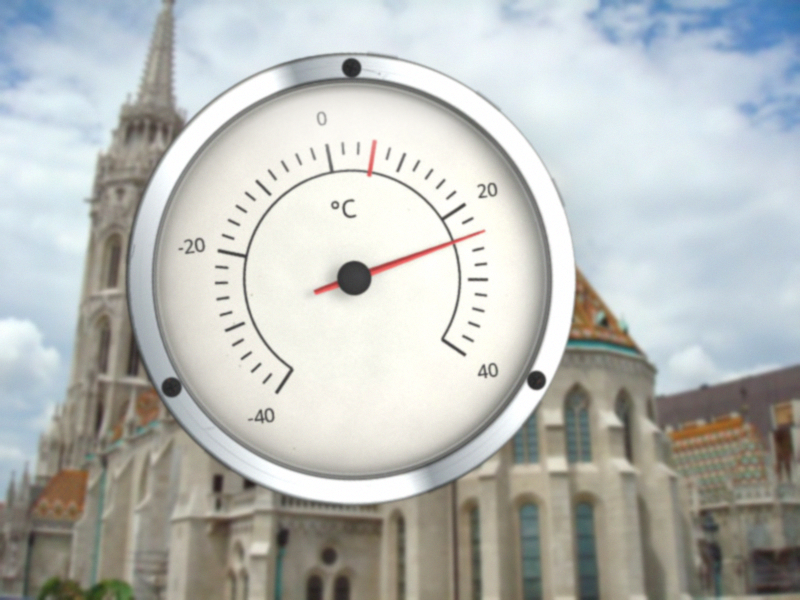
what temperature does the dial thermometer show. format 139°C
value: 24°C
